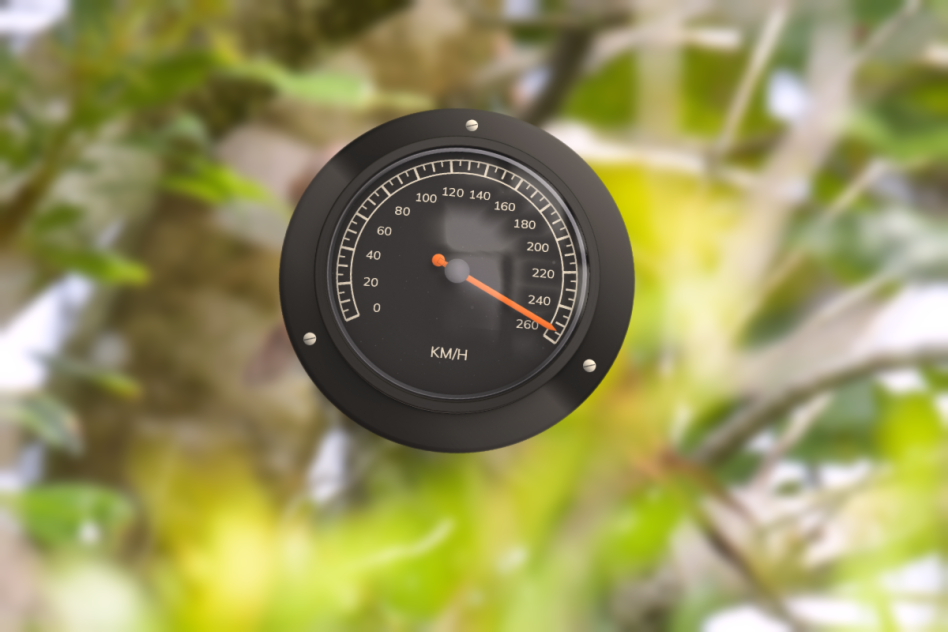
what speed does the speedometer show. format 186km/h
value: 255km/h
